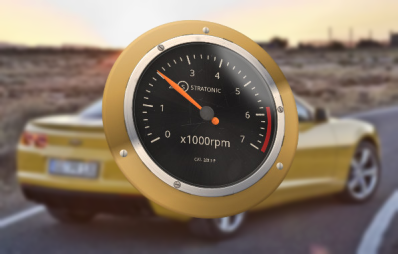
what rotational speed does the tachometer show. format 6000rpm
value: 2000rpm
